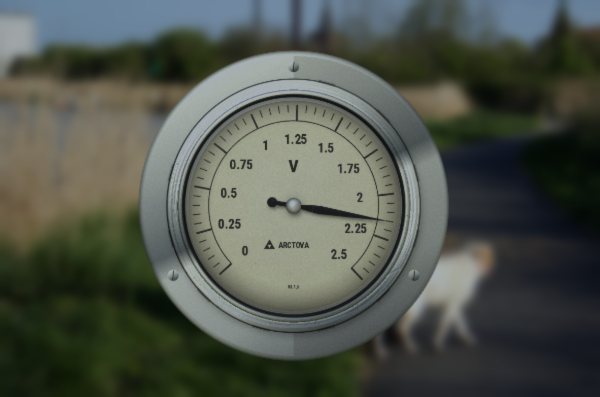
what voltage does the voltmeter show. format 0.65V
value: 2.15V
